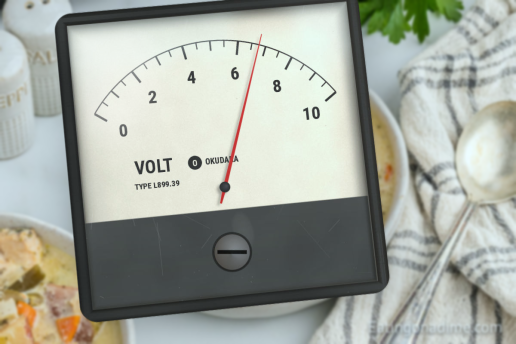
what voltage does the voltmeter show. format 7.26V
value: 6.75V
